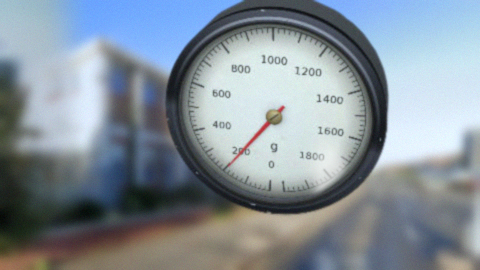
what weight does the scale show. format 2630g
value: 200g
